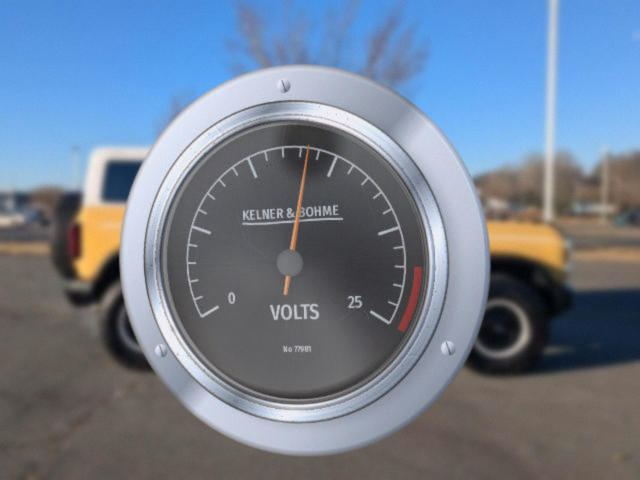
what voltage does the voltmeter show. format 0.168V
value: 13.5V
